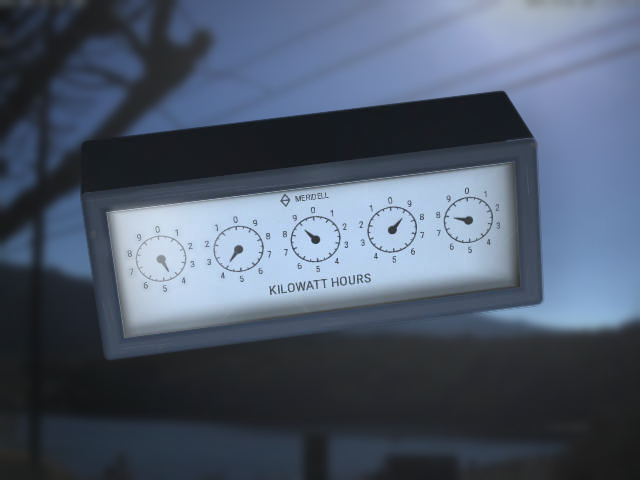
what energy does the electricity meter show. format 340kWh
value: 43888kWh
